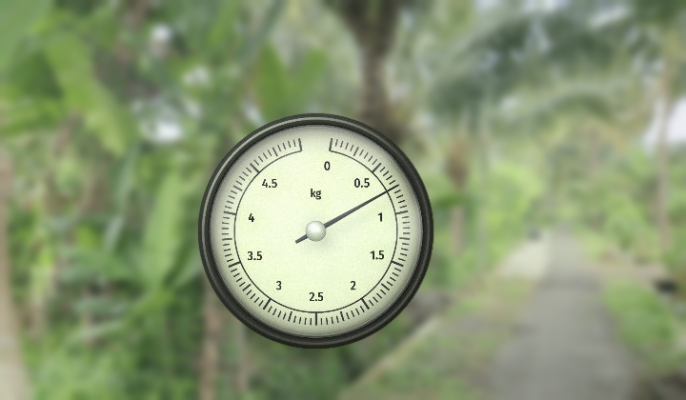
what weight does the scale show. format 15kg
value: 0.75kg
